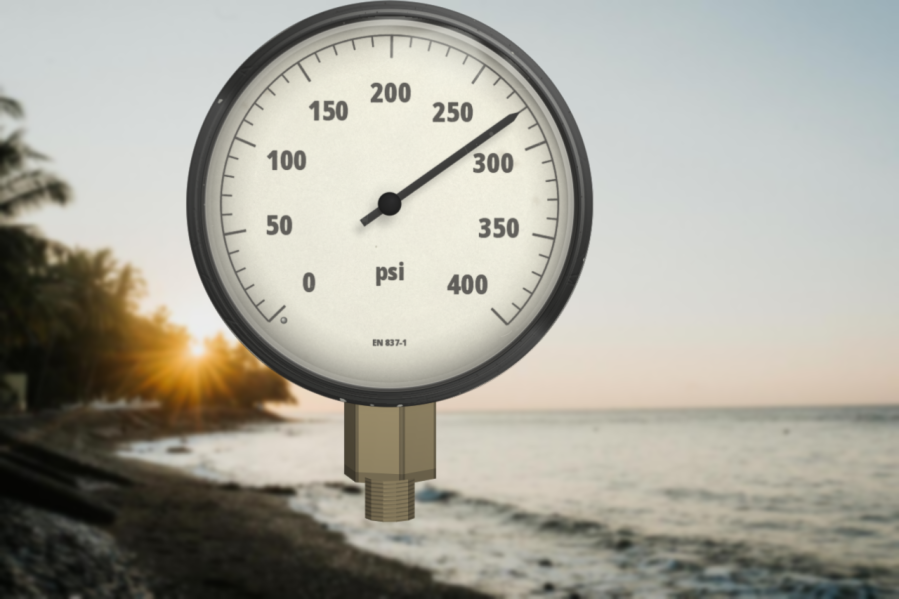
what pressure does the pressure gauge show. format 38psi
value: 280psi
